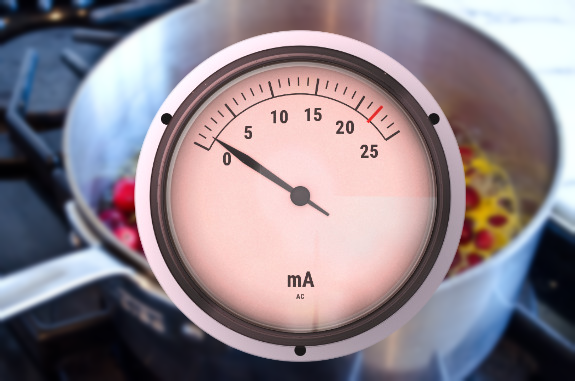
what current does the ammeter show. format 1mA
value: 1.5mA
